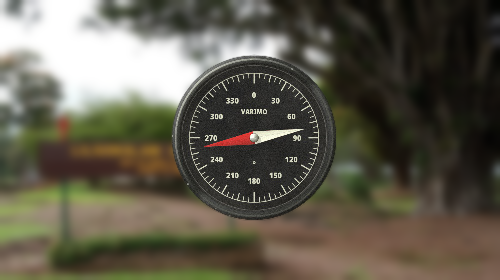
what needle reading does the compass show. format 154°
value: 260°
